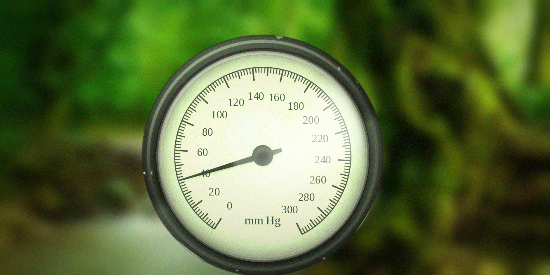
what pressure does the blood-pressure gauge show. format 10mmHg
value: 40mmHg
